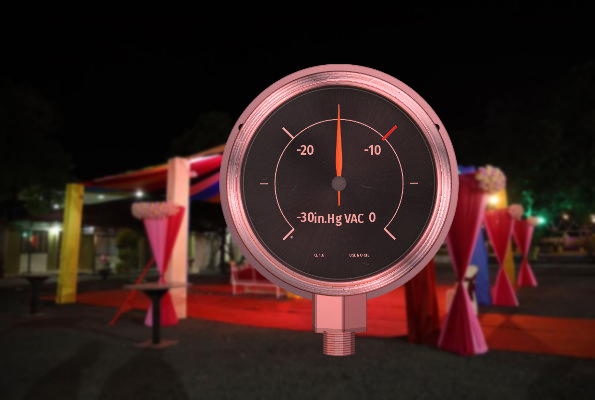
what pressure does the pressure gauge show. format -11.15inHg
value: -15inHg
